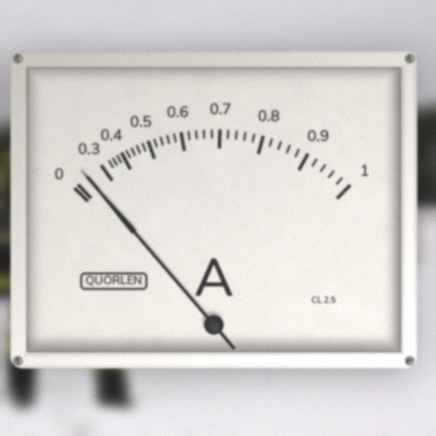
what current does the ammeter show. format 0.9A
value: 0.2A
